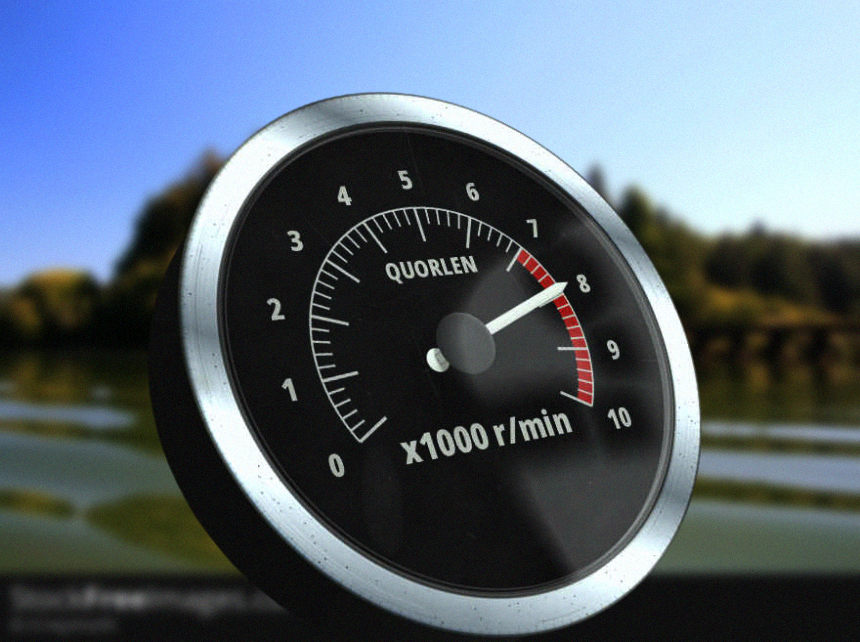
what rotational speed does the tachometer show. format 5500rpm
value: 7900rpm
